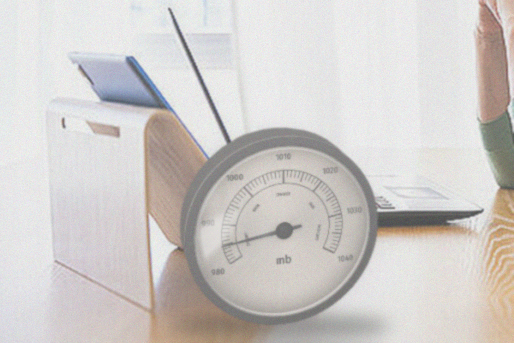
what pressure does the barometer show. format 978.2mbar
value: 985mbar
